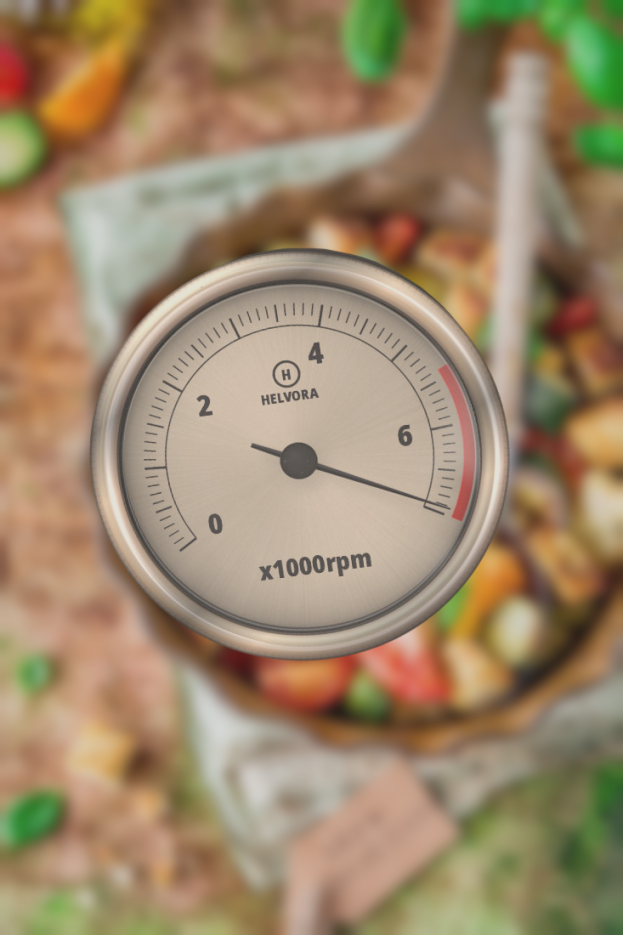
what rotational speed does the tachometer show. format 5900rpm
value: 6900rpm
